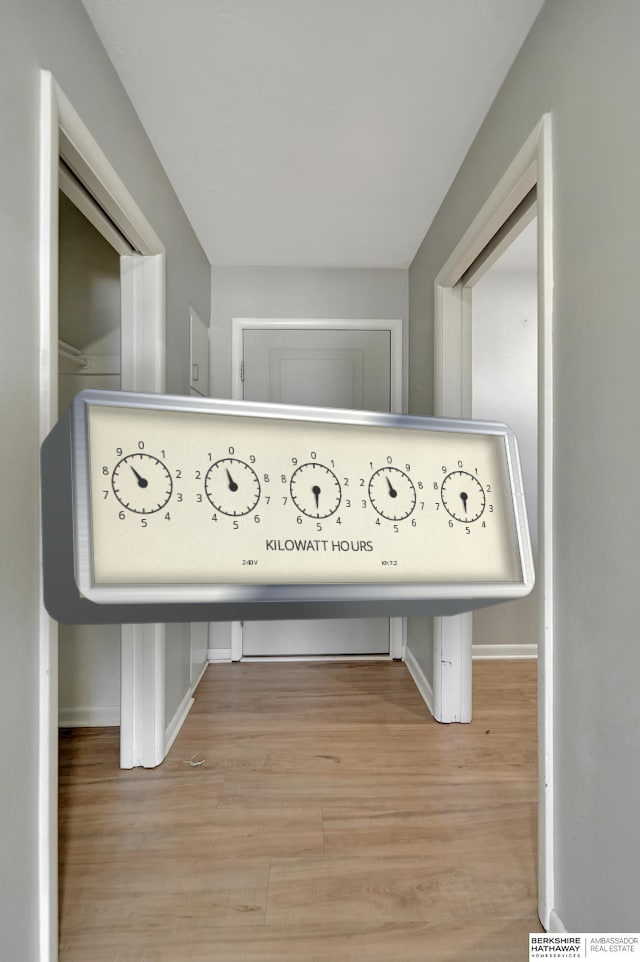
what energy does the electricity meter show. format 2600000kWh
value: 90505kWh
